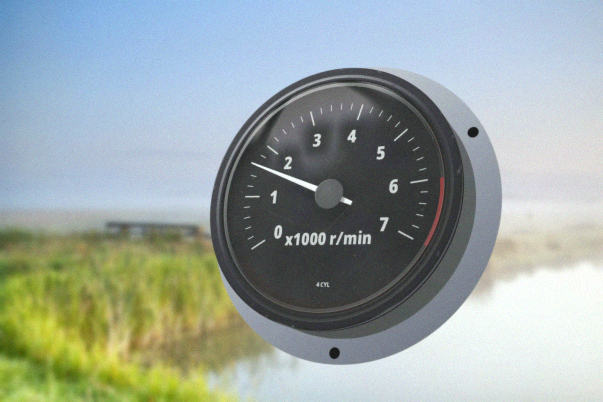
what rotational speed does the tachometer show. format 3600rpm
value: 1600rpm
